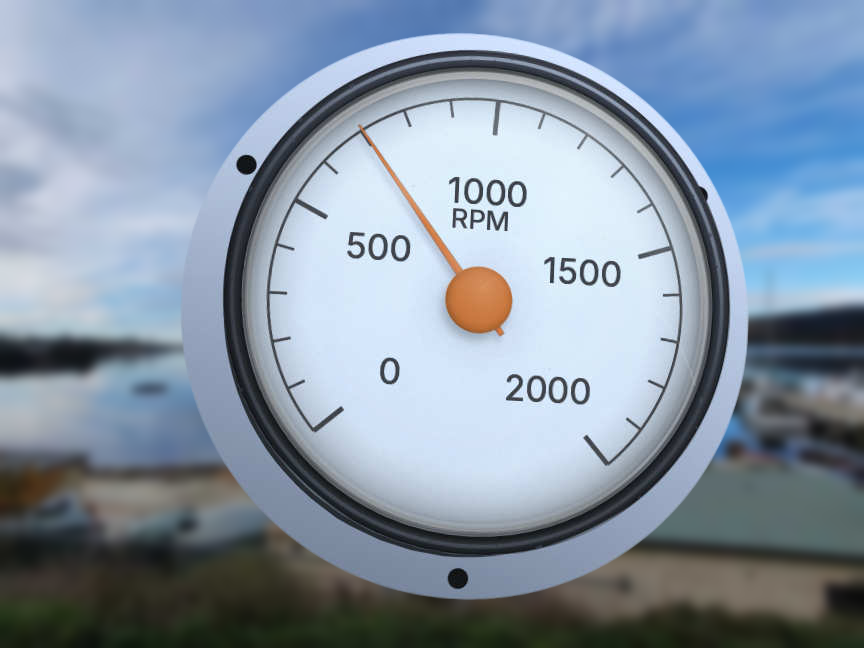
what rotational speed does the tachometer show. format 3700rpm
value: 700rpm
